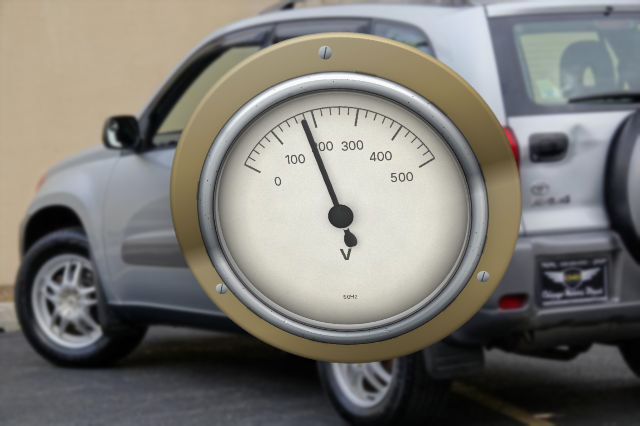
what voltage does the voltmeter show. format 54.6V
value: 180V
